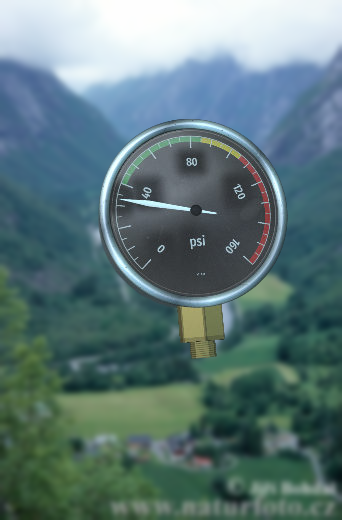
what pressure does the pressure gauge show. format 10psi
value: 32.5psi
